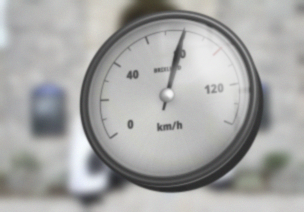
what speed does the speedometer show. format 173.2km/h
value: 80km/h
